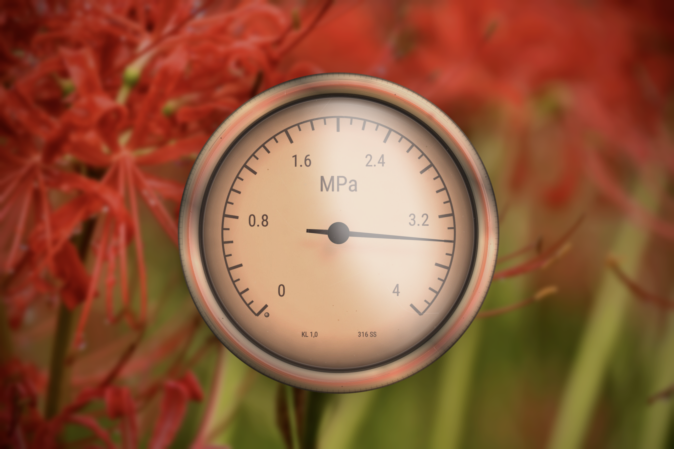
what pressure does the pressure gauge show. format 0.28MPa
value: 3.4MPa
